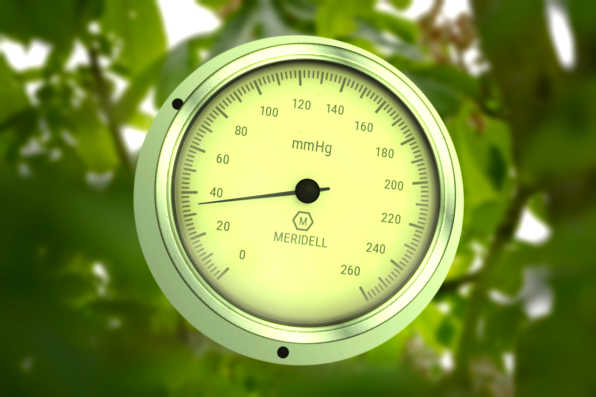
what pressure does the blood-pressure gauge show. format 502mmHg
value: 34mmHg
